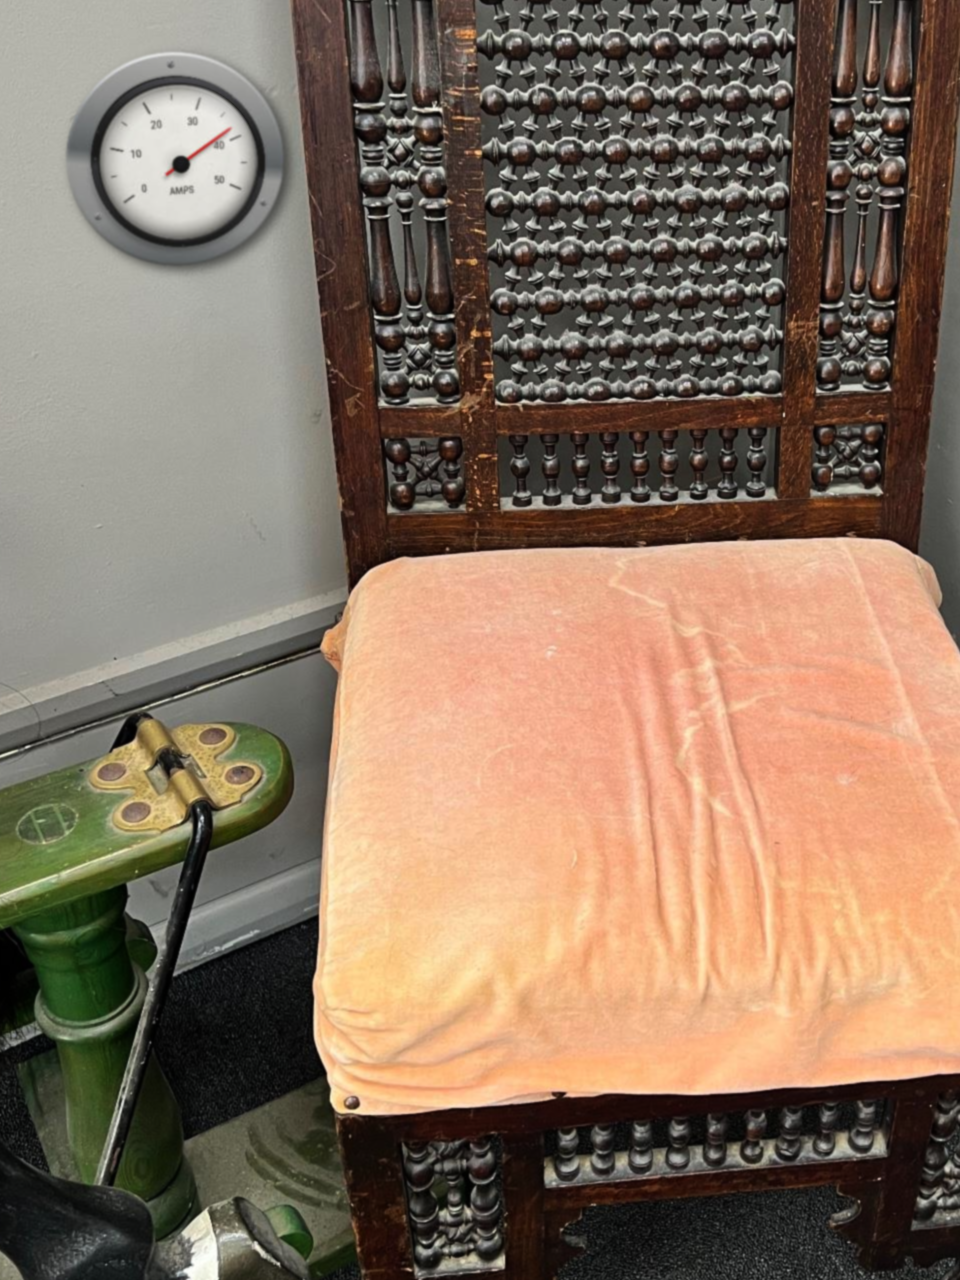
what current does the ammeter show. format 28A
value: 37.5A
